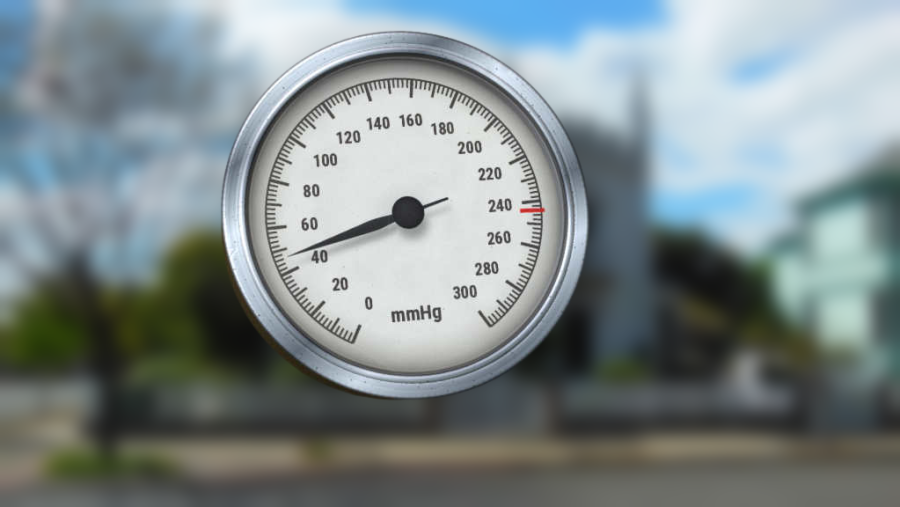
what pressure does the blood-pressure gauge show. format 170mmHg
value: 46mmHg
